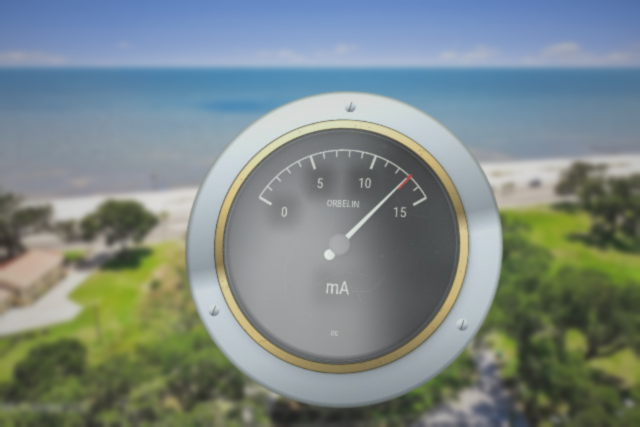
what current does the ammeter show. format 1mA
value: 13mA
